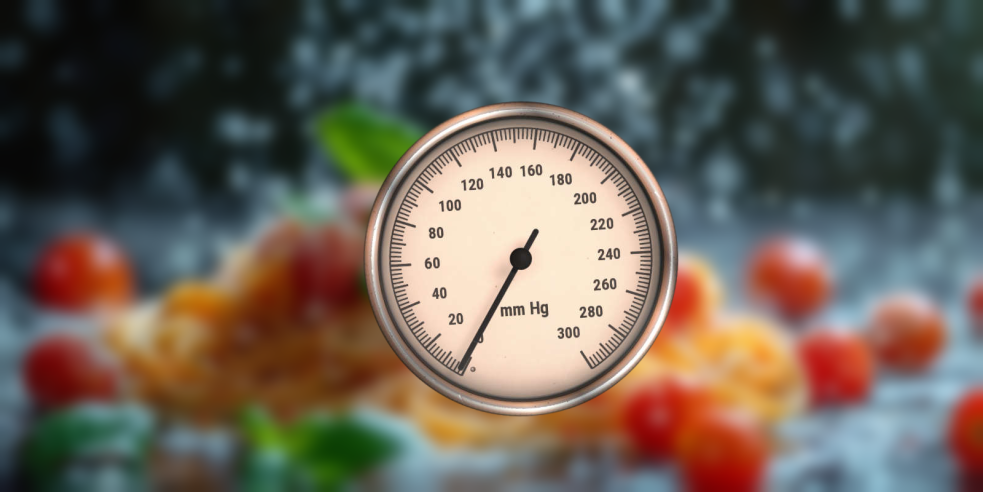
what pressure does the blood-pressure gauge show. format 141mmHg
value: 2mmHg
